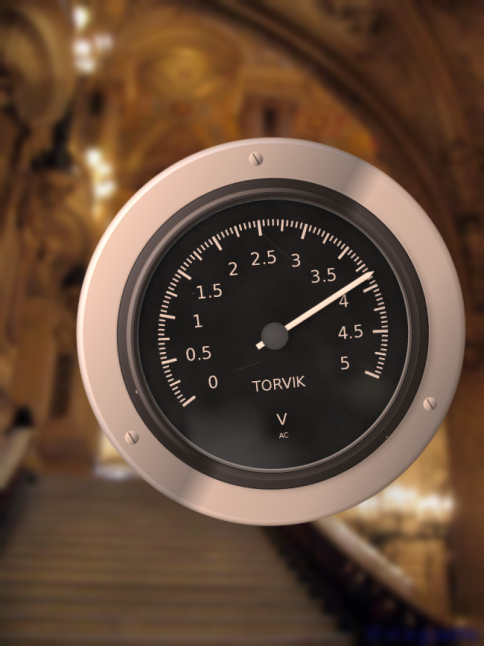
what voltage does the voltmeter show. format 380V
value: 3.85V
